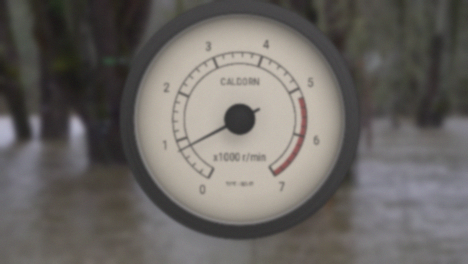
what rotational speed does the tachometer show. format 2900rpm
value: 800rpm
